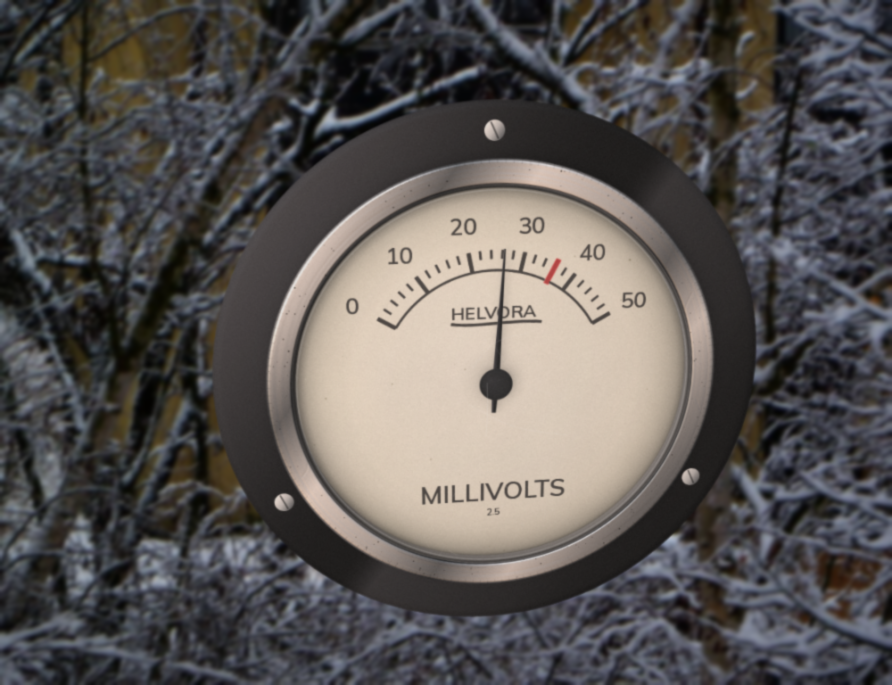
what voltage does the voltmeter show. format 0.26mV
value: 26mV
